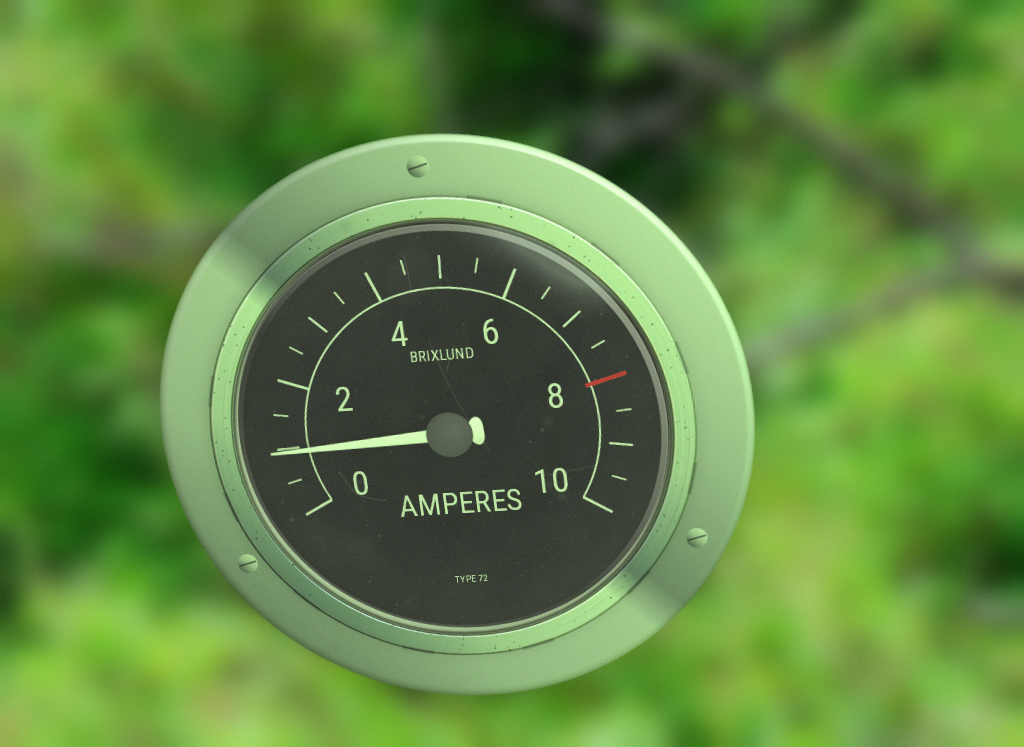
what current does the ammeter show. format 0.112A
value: 1A
